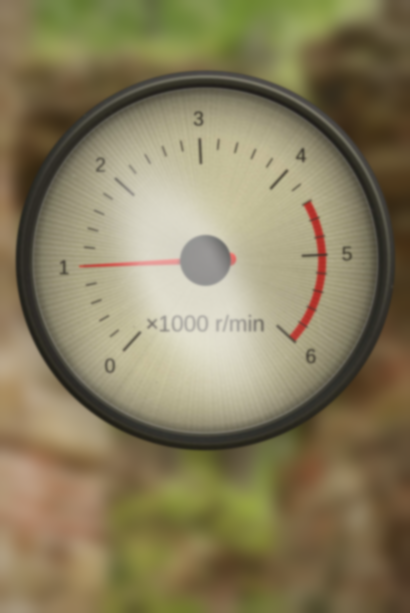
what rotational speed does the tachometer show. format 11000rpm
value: 1000rpm
